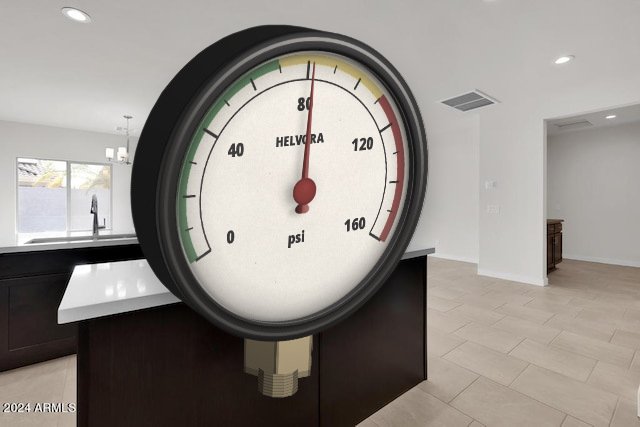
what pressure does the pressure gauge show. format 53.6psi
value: 80psi
